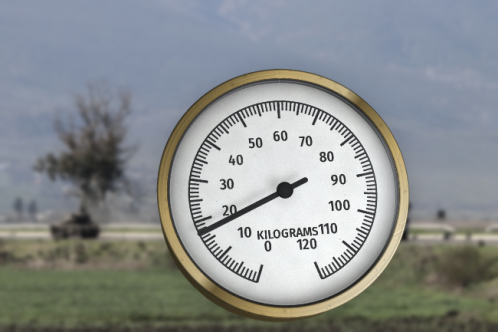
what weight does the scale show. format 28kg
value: 17kg
